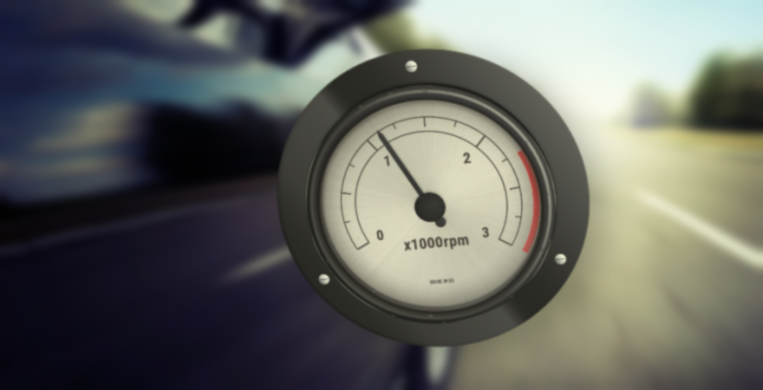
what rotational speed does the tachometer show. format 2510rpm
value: 1125rpm
